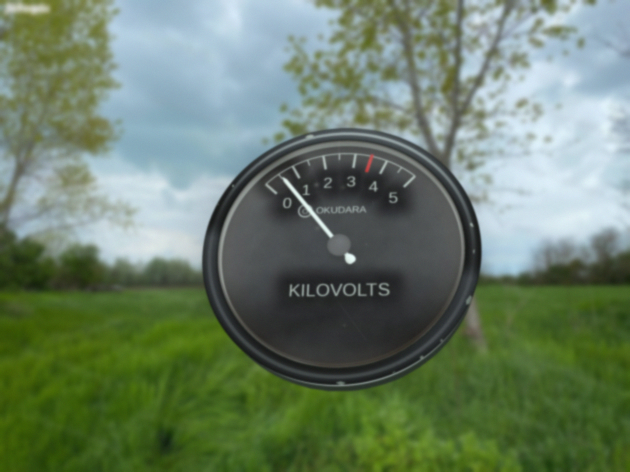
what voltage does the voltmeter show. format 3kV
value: 0.5kV
